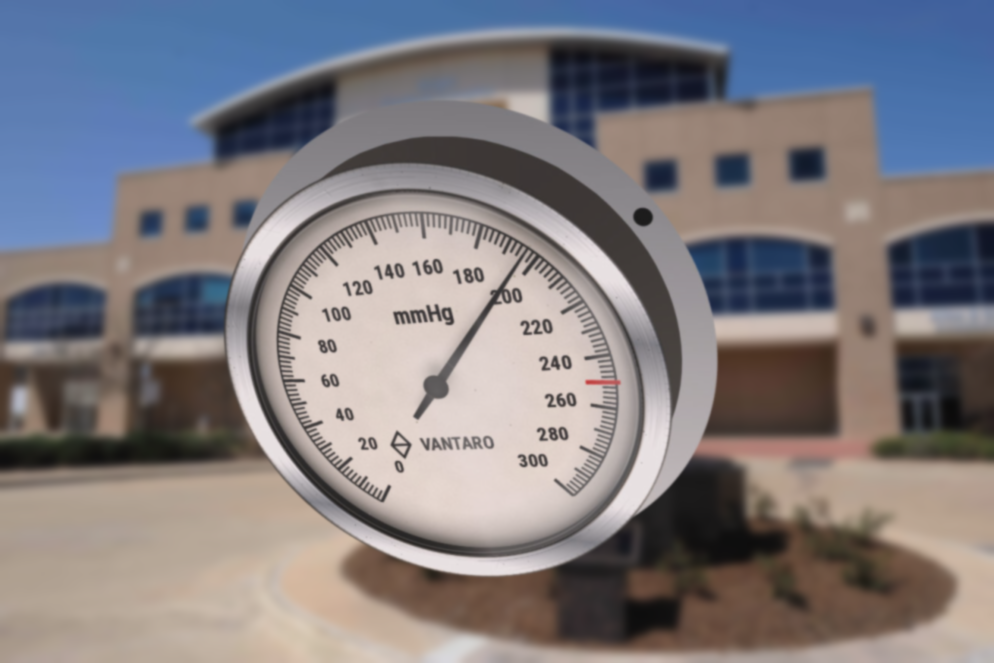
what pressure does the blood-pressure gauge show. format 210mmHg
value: 196mmHg
